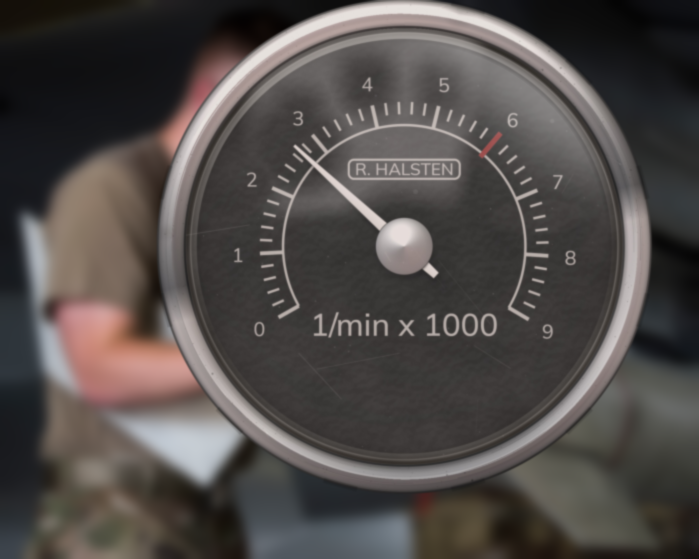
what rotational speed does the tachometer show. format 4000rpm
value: 2700rpm
